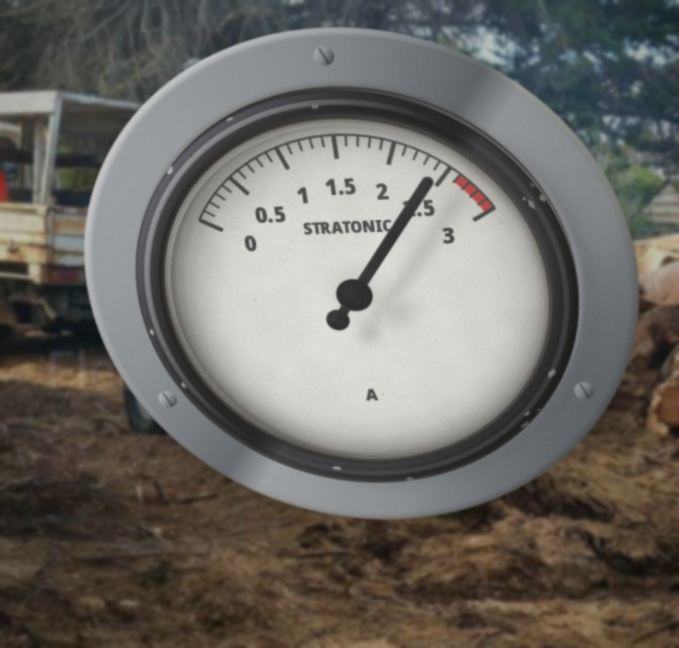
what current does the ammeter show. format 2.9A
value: 2.4A
